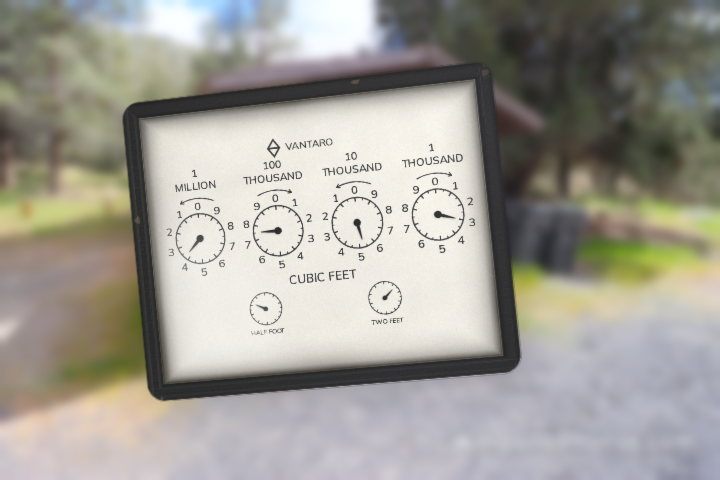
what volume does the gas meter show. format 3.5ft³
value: 375300ft³
